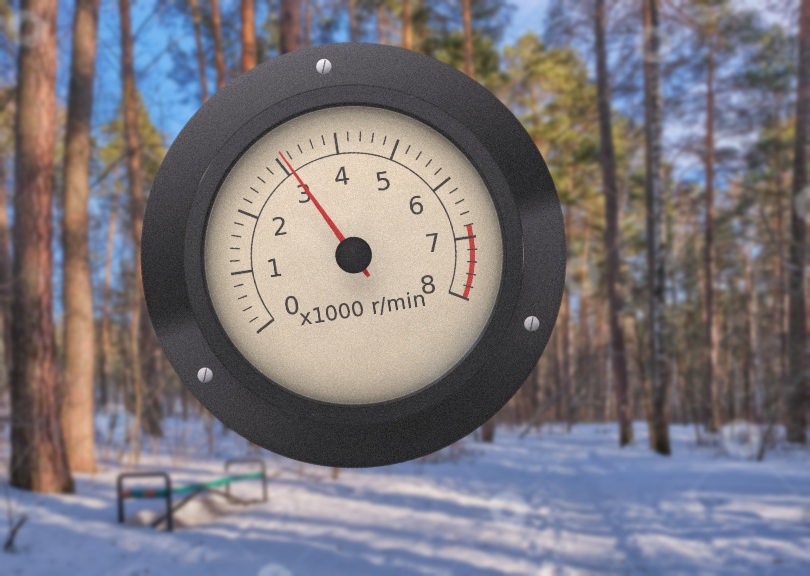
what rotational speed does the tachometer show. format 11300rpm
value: 3100rpm
